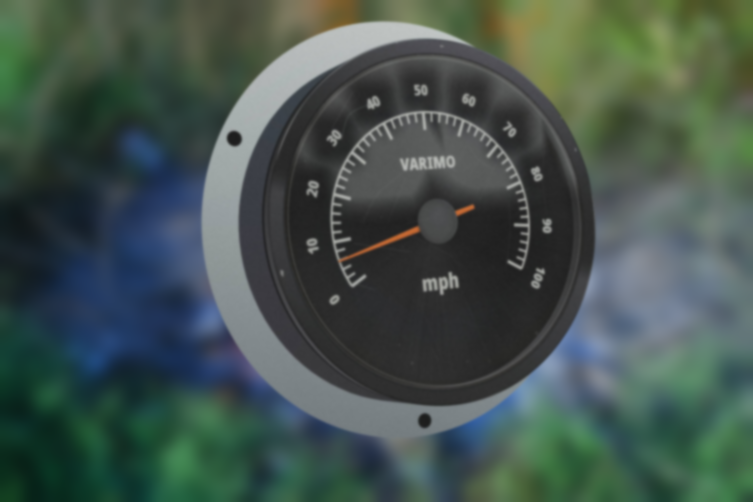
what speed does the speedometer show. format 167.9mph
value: 6mph
